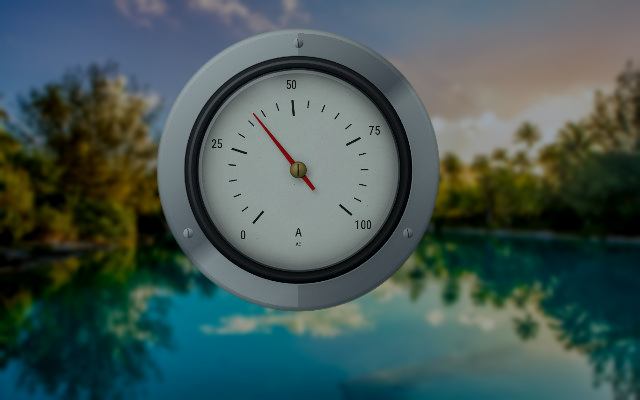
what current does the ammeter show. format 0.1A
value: 37.5A
